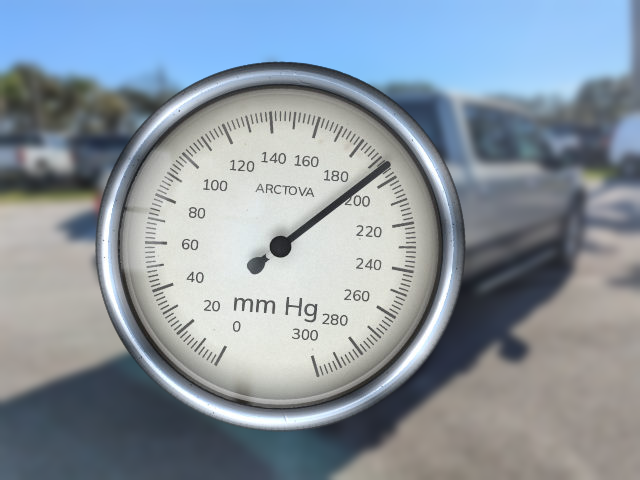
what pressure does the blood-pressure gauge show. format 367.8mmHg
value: 194mmHg
